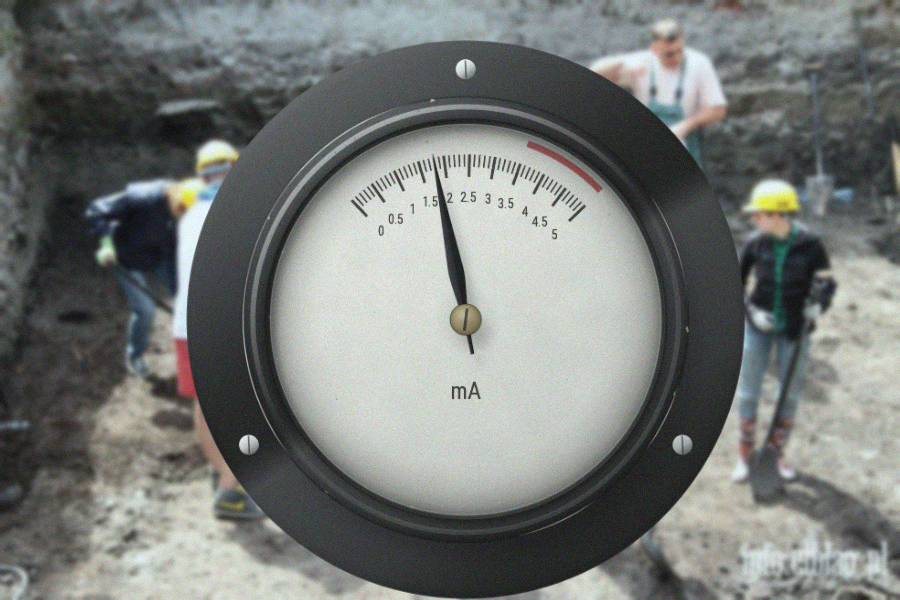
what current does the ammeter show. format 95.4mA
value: 1.8mA
